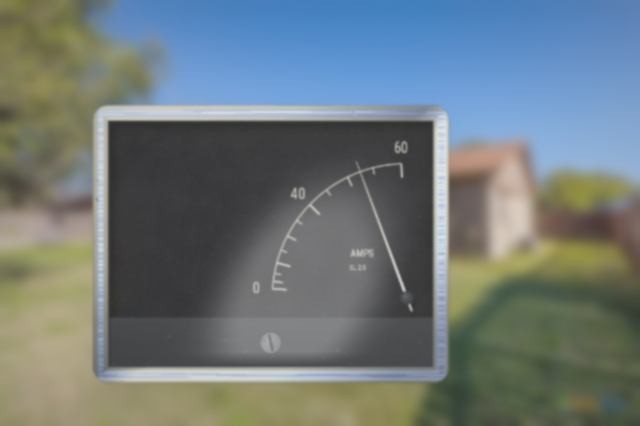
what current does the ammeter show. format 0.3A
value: 52.5A
